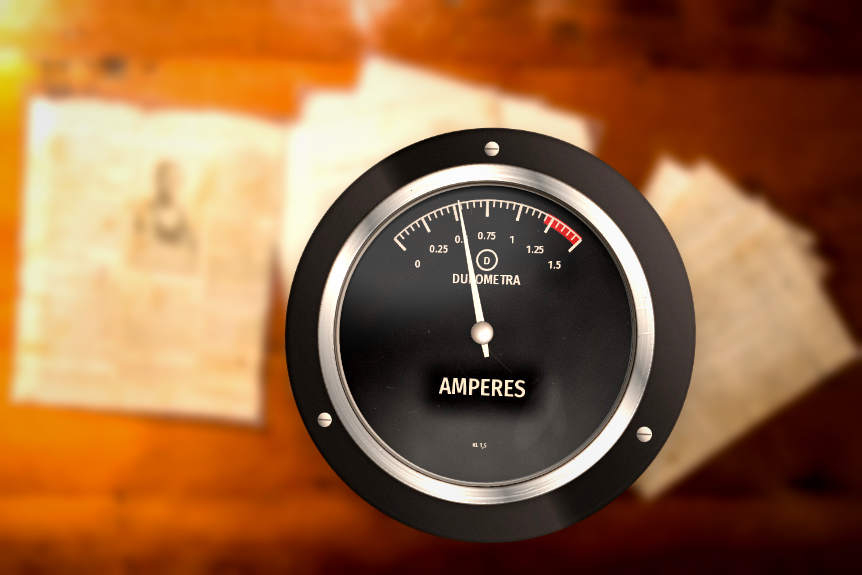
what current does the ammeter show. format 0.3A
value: 0.55A
